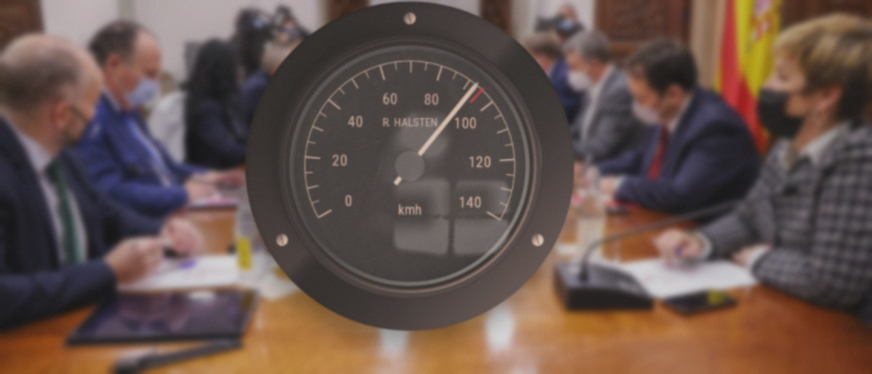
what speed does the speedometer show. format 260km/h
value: 92.5km/h
